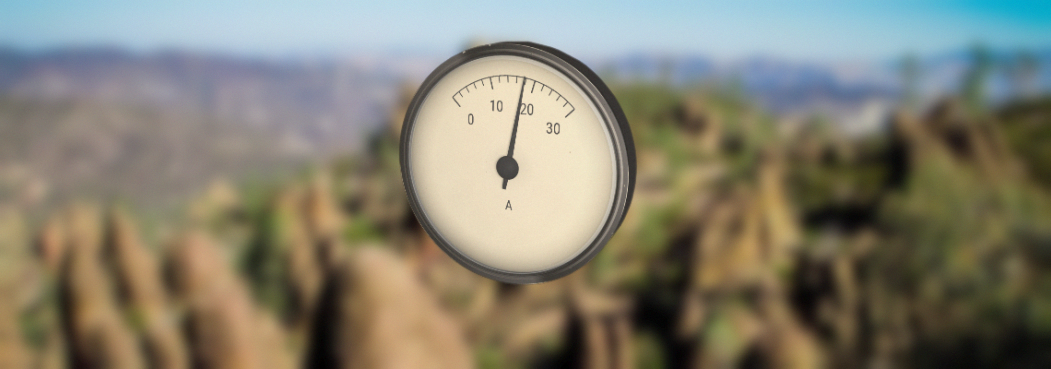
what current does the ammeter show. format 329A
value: 18A
